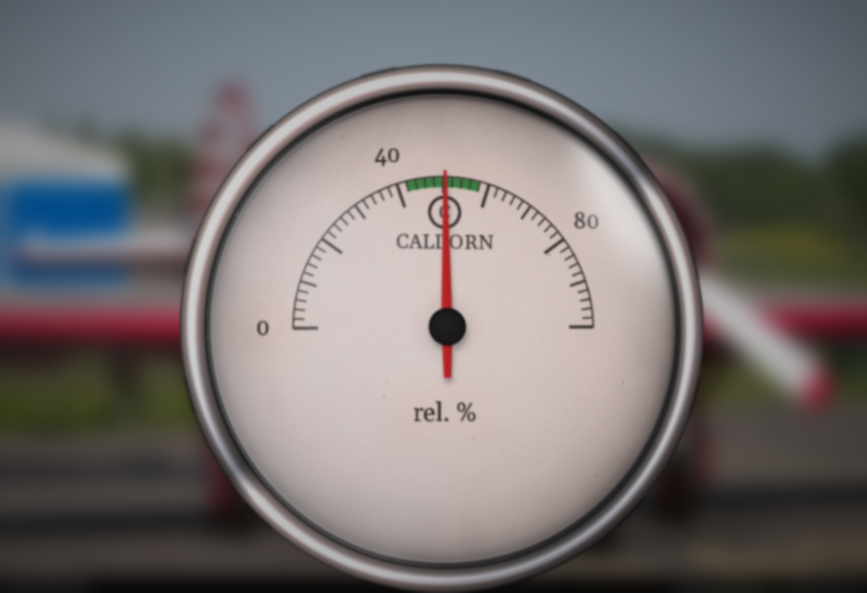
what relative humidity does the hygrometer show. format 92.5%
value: 50%
